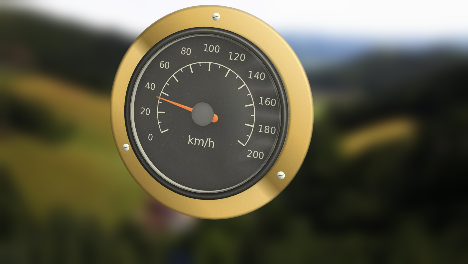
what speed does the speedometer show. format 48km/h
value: 35km/h
